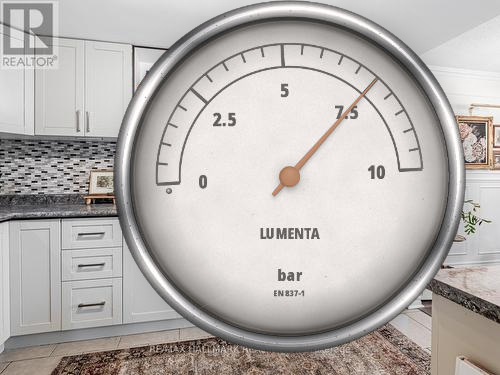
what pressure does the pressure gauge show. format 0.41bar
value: 7.5bar
